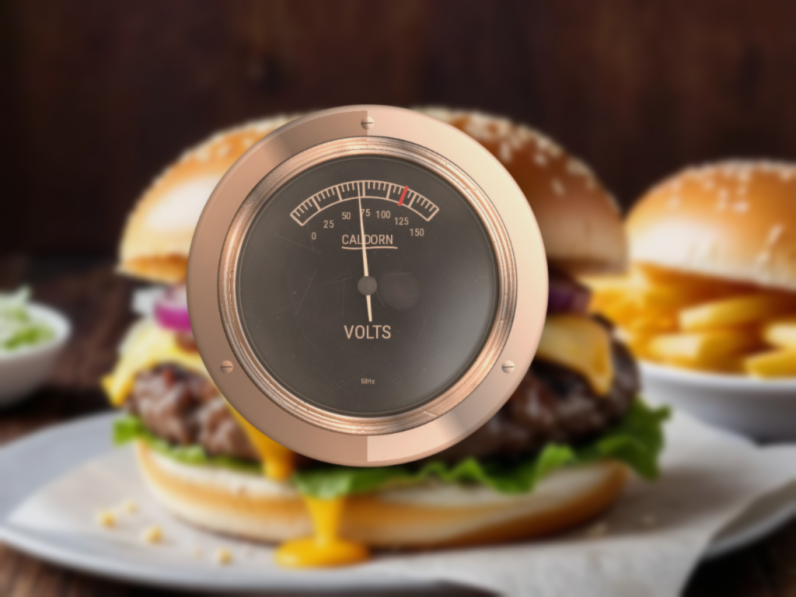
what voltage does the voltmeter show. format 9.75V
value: 70V
